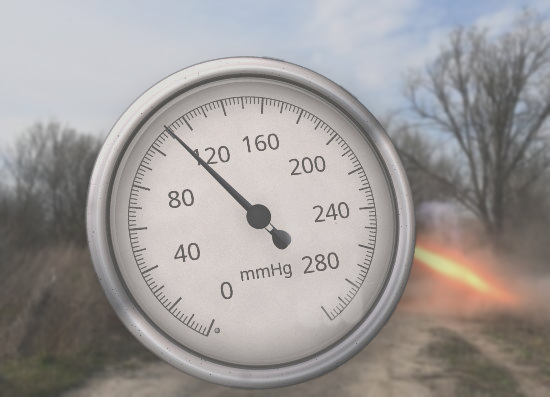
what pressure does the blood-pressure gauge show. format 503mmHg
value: 110mmHg
